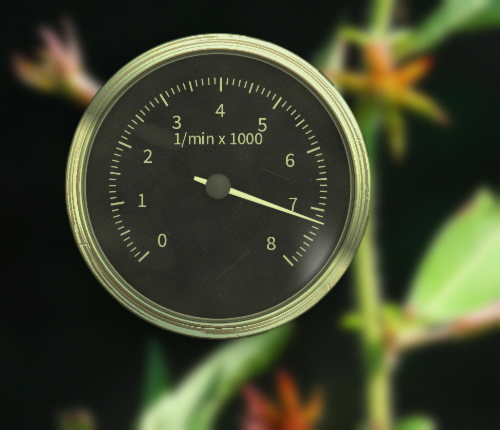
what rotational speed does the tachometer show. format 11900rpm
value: 7200rpm
